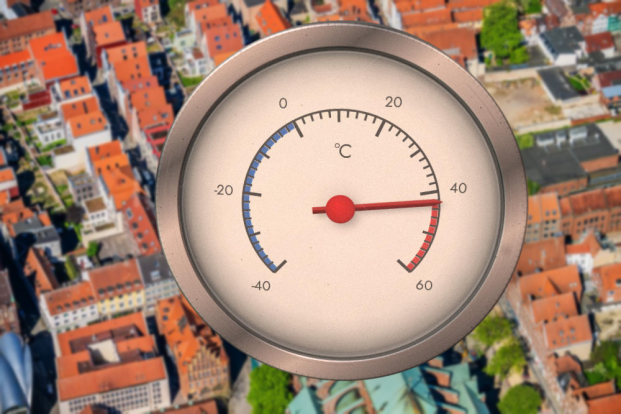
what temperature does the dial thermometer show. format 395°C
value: 42°C
